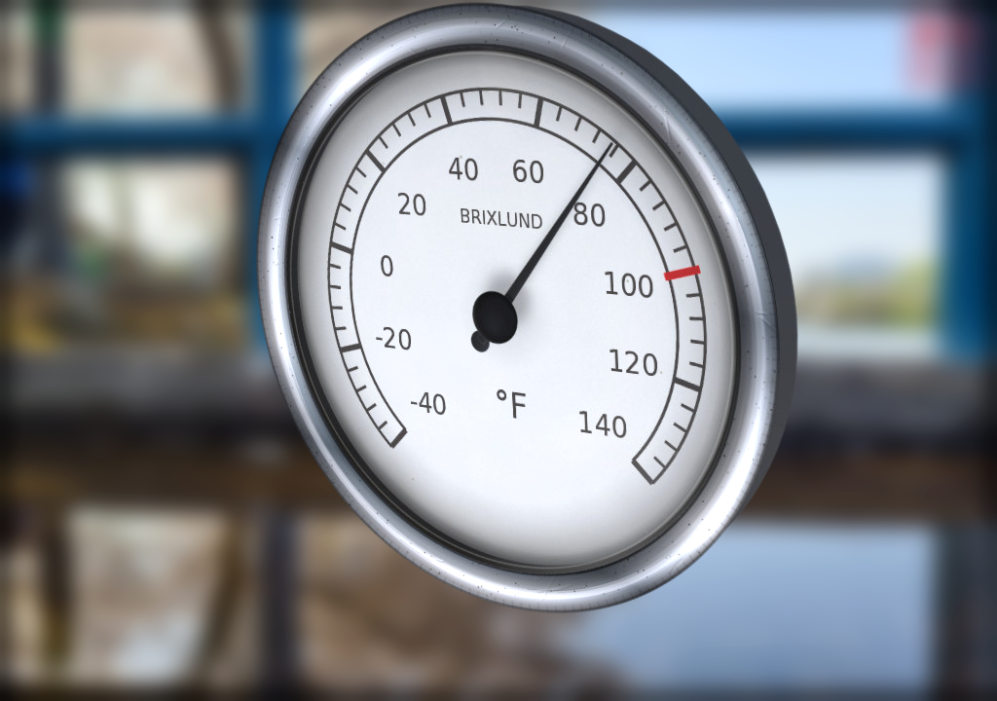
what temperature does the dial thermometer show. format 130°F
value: 76°F
